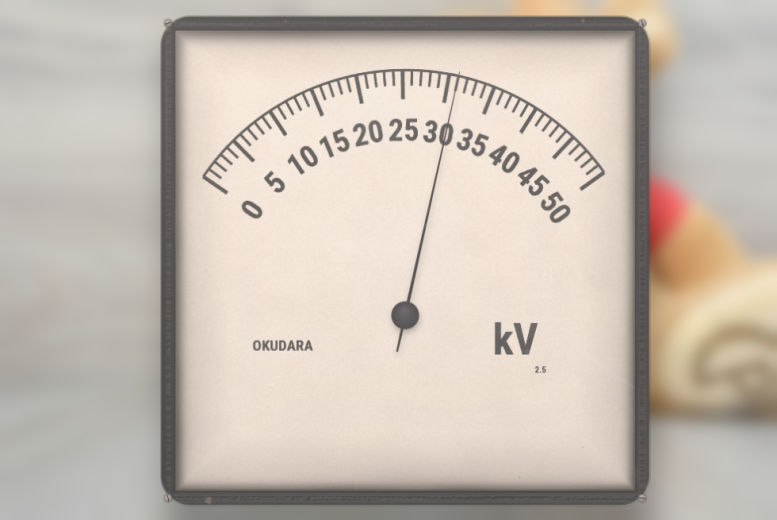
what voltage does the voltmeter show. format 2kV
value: 31kV
